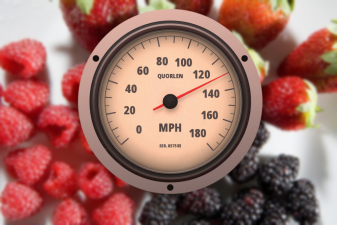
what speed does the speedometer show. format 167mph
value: 130mph
